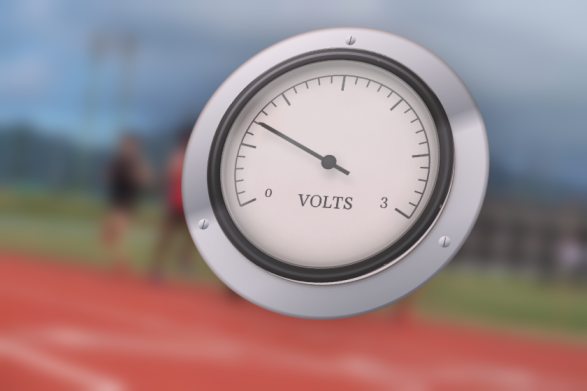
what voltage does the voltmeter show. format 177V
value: 0.7V
